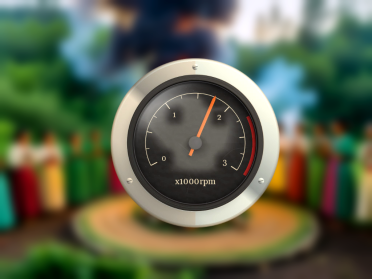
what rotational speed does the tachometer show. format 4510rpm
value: 1750rpm
